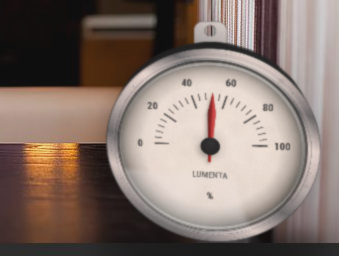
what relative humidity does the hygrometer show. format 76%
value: 52%
